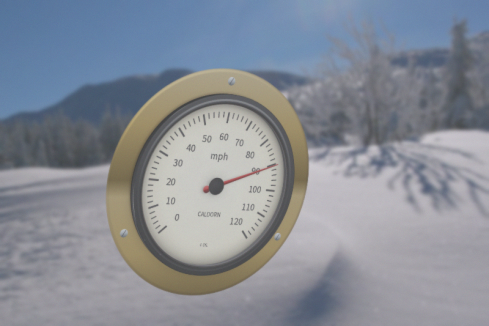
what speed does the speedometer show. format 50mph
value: 90mph
